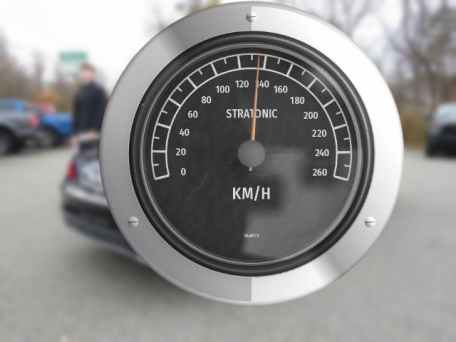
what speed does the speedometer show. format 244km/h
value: 135km/h
